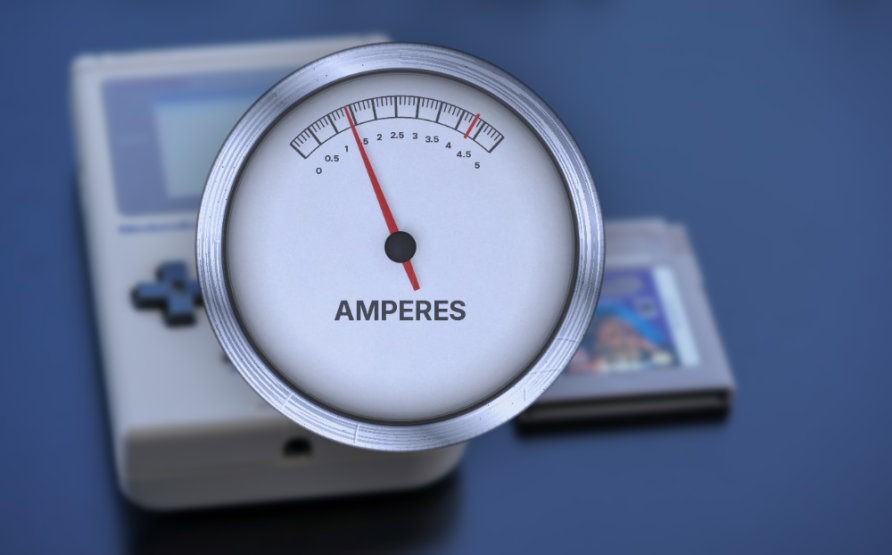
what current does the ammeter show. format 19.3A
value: 1.4A
